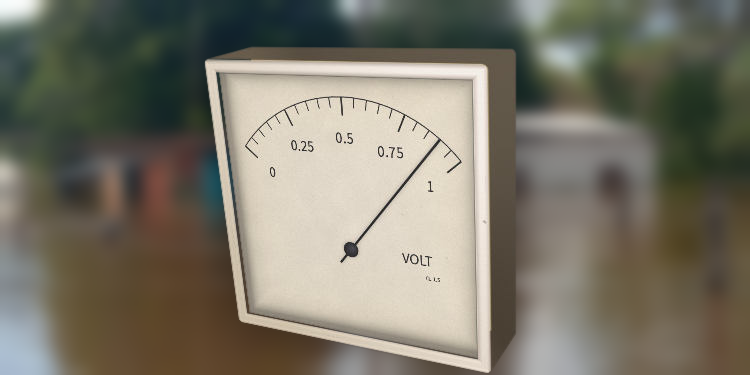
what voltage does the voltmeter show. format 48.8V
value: 0.9V
